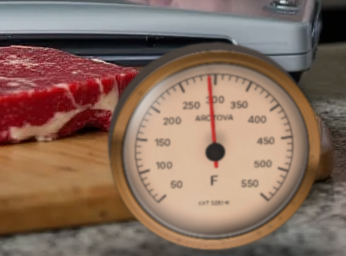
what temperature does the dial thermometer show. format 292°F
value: 290°F
